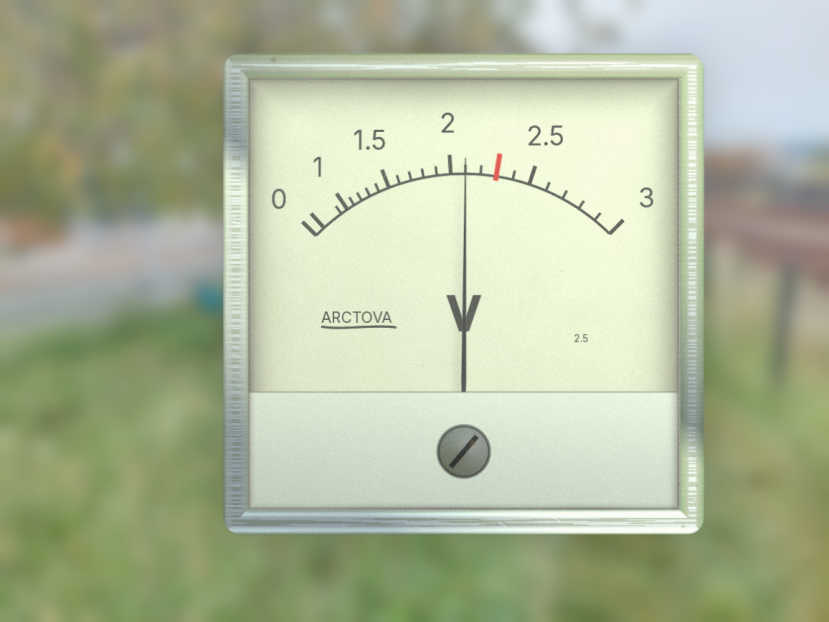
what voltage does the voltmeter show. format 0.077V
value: 2.1V
